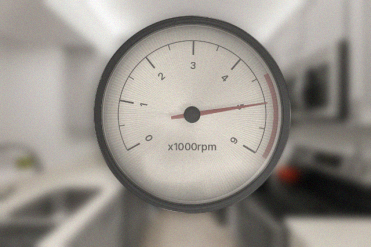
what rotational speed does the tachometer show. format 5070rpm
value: 5000rpm
